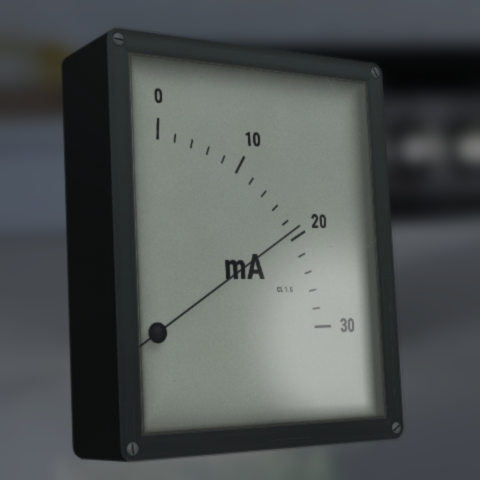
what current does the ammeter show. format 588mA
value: 19mA
